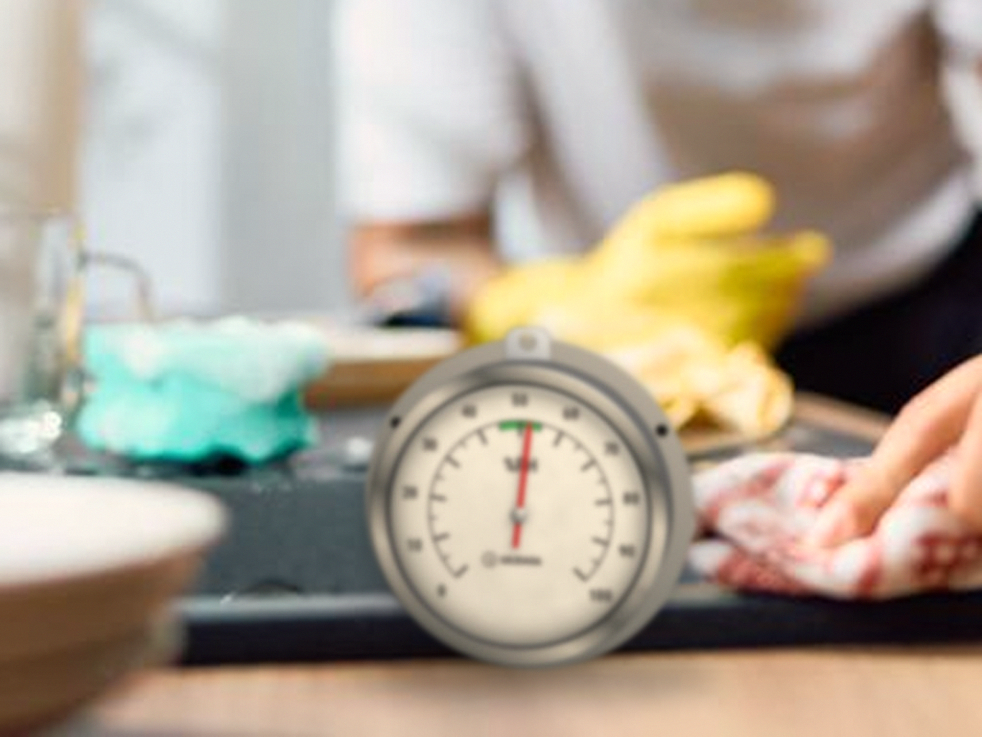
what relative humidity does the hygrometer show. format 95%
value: 52.5%
